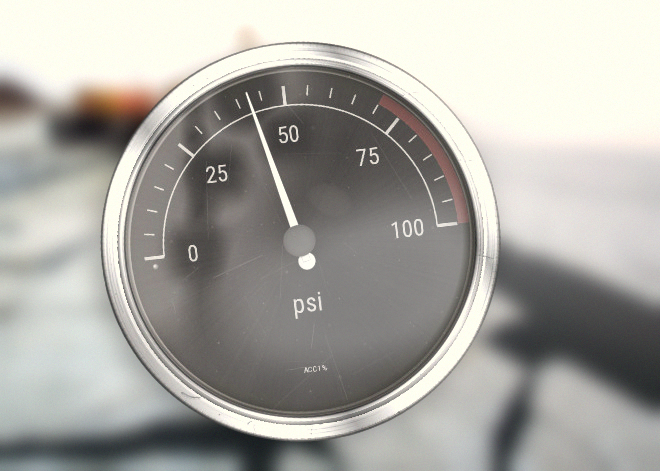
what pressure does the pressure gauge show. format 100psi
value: 42.5psi
